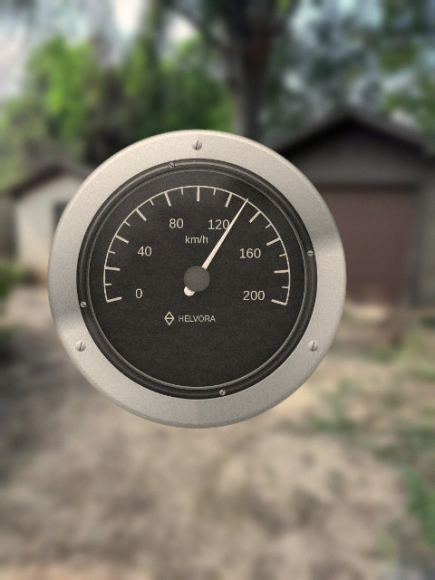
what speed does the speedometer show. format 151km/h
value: 130km/h
